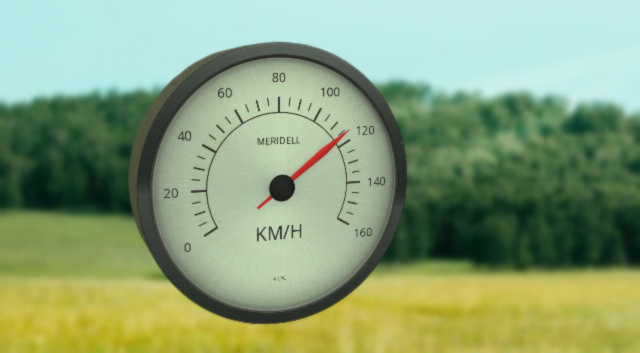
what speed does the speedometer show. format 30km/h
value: 115km/h
